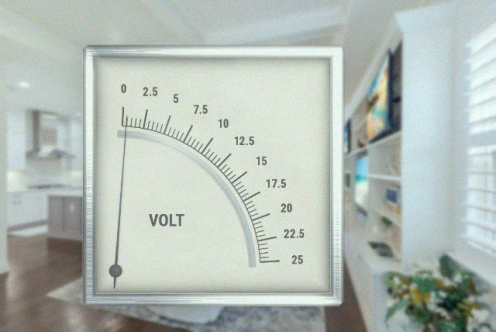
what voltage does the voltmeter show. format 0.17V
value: 0.5V
